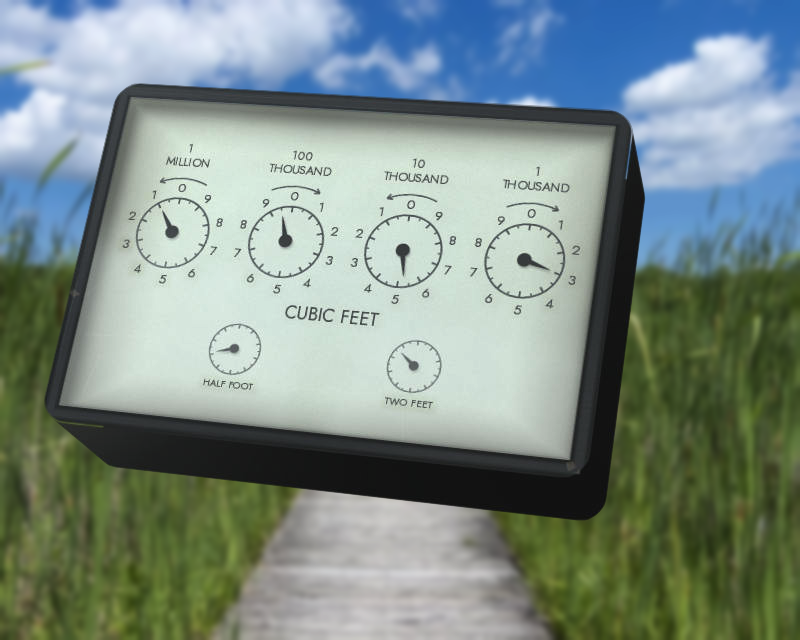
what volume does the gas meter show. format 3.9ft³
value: 95300ft³
